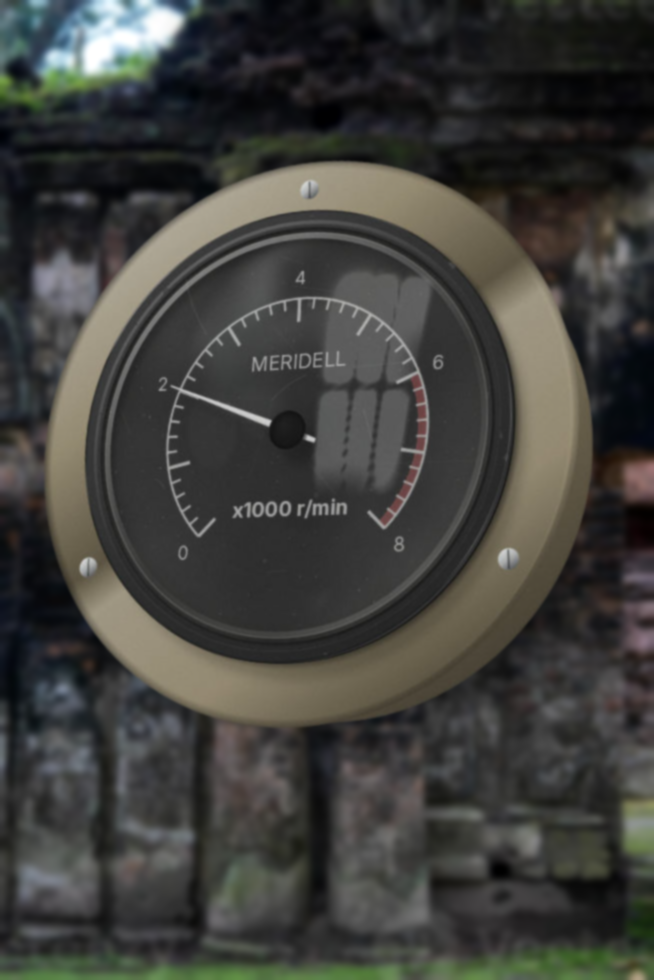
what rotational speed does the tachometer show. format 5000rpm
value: 2000rpm
